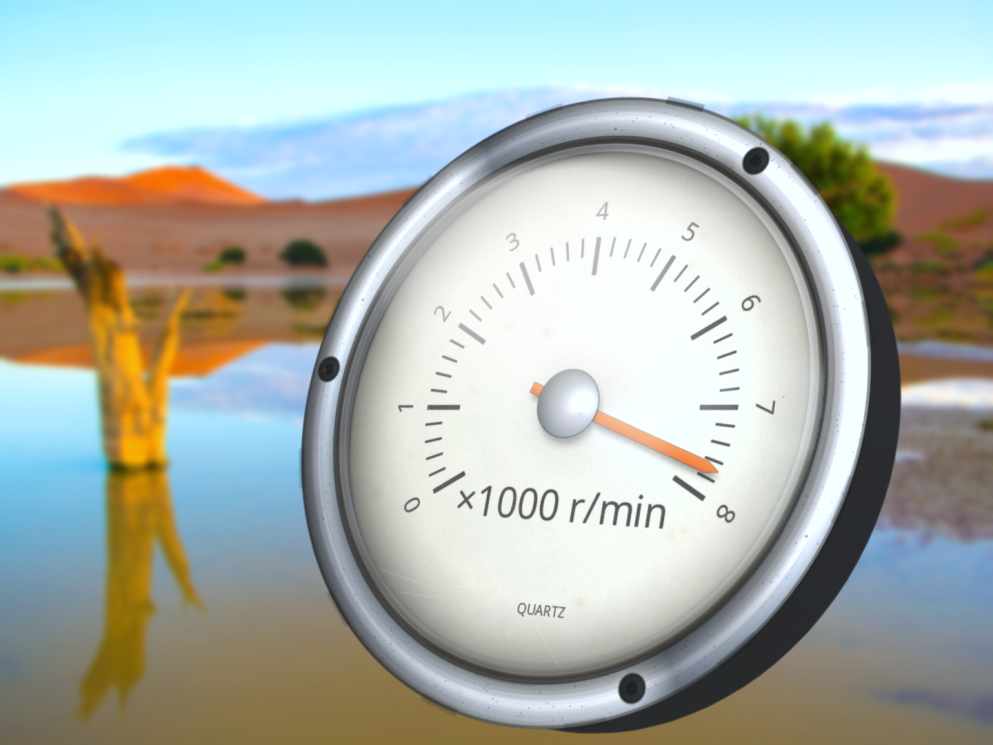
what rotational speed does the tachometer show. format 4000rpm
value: 7700rpm
